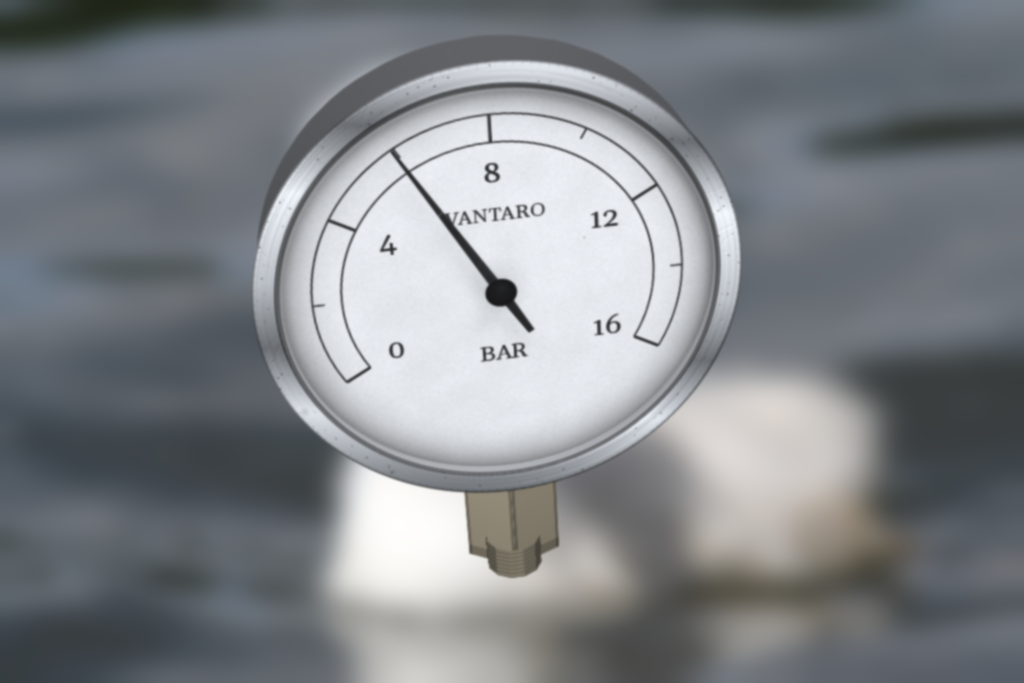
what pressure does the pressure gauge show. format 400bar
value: 6bar
